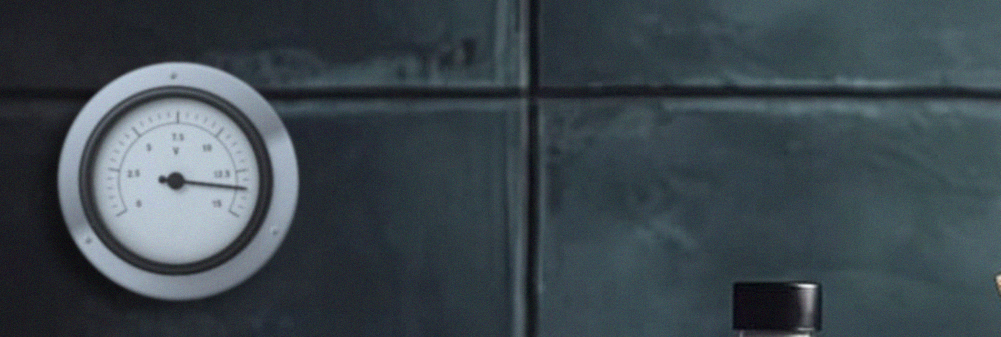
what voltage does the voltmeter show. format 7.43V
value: 13.5V
